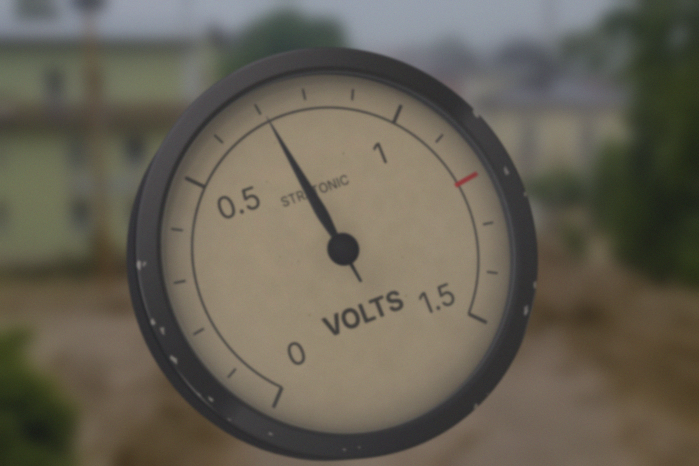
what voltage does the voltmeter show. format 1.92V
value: 0.7V
